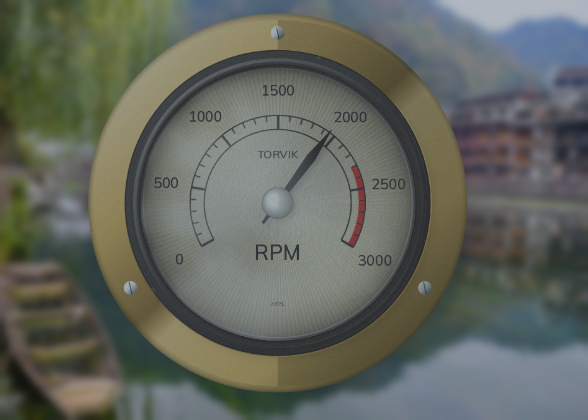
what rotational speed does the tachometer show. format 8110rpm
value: 1950rpm
